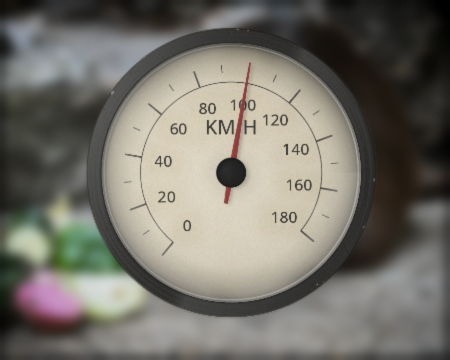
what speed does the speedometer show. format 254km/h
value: 100km/h
